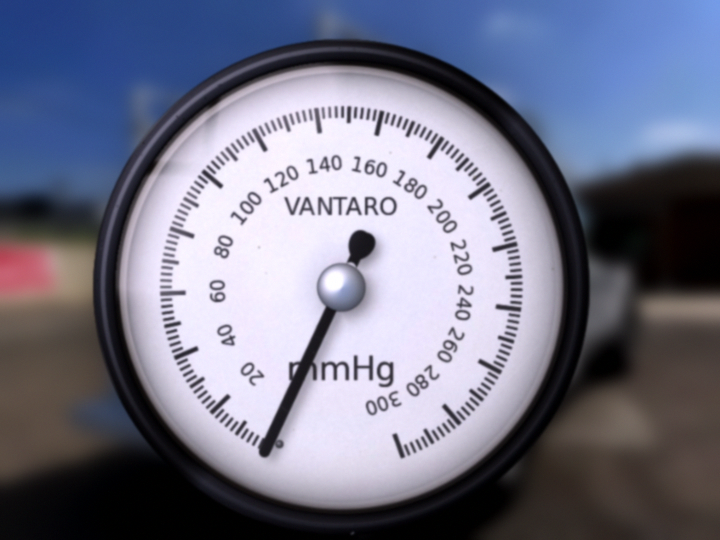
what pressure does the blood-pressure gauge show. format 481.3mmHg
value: 0mmHg
